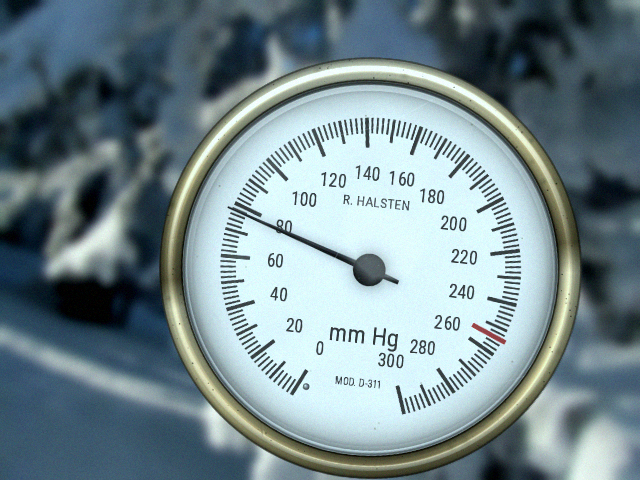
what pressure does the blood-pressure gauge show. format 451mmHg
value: 78mmHg
